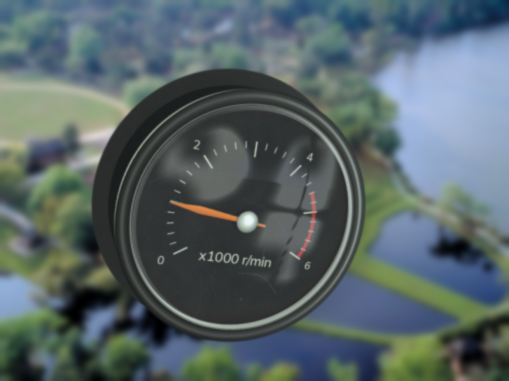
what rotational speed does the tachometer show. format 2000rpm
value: 1000rpm
